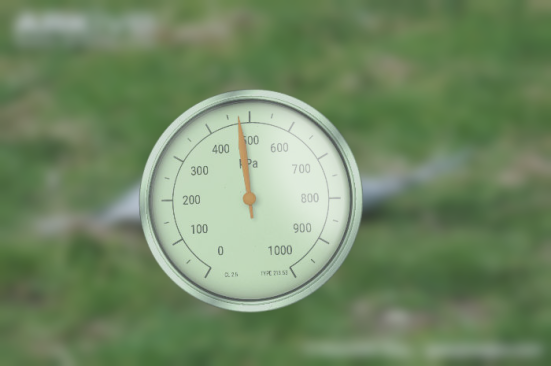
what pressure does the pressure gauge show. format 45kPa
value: 475kPa
